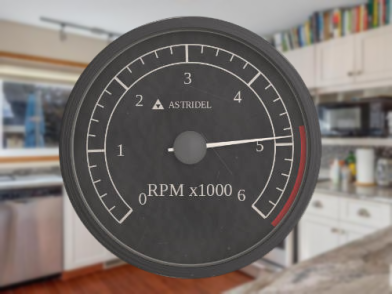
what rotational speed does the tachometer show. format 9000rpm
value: 4900rpm
